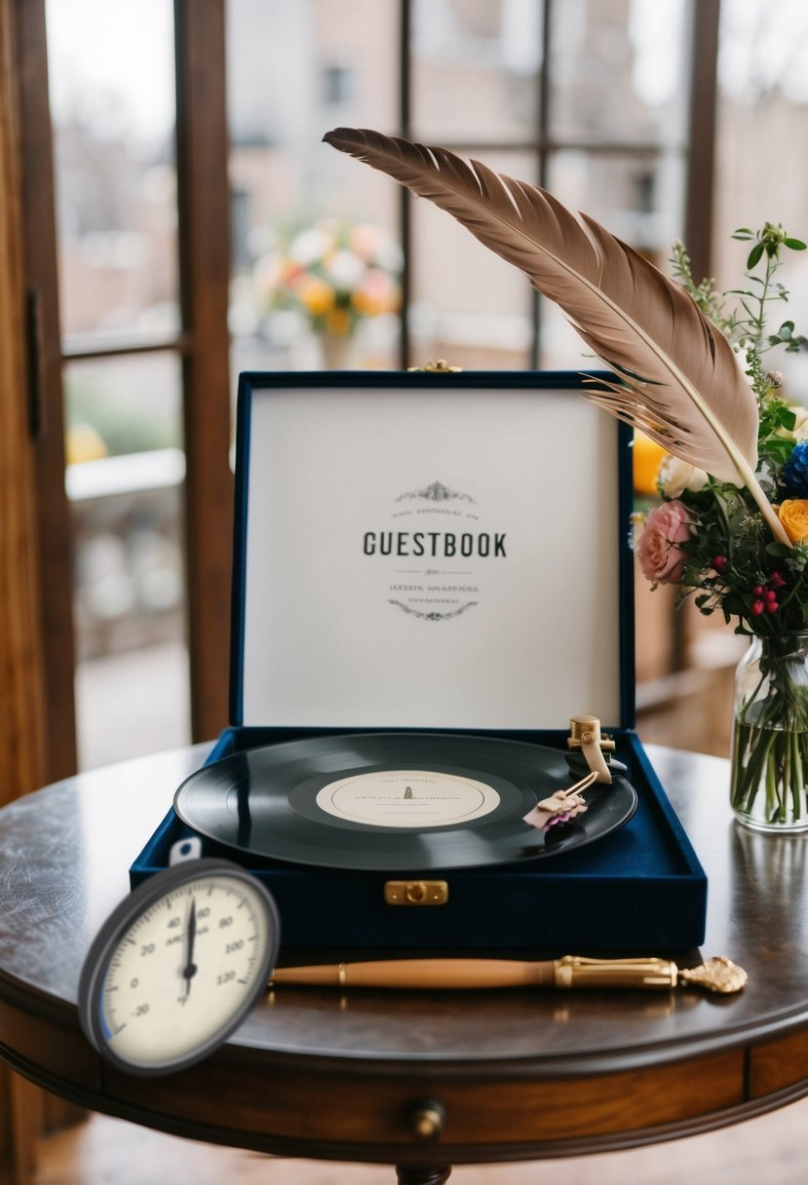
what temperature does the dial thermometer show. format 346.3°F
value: 50°F
